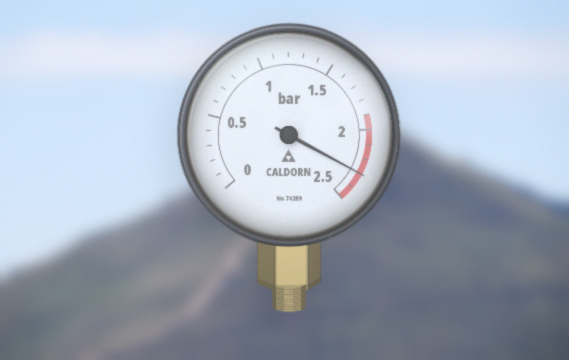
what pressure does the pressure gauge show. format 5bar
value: 2.3bar
